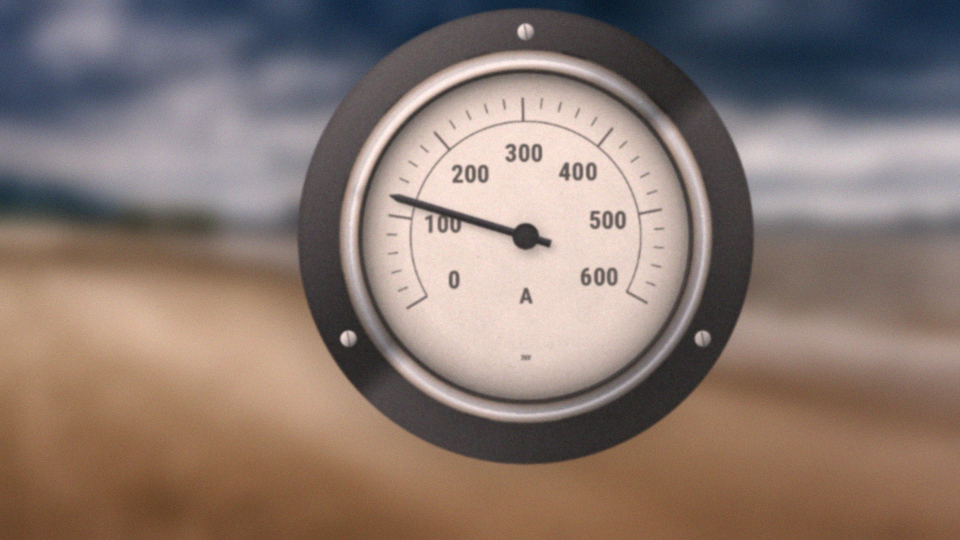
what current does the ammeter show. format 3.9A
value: 120A
